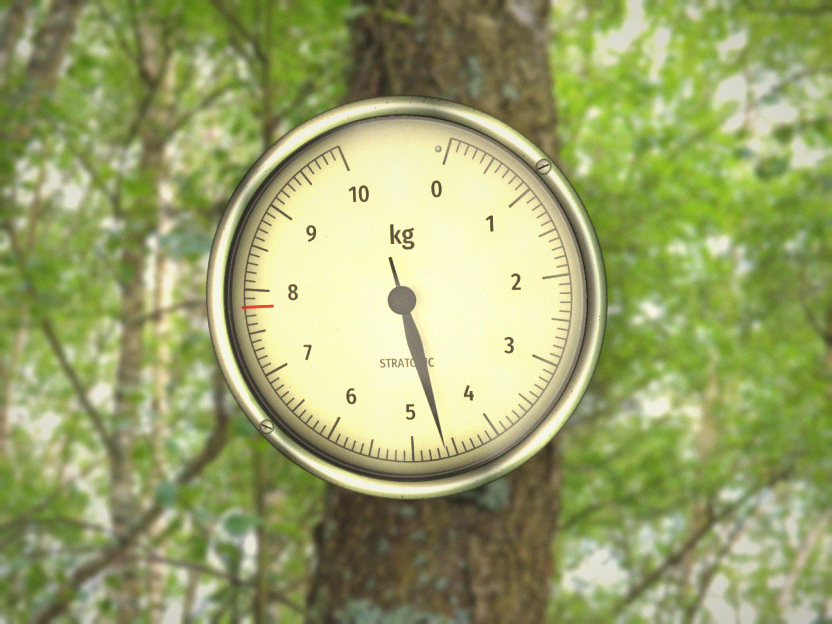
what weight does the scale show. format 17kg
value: 4.6kg
